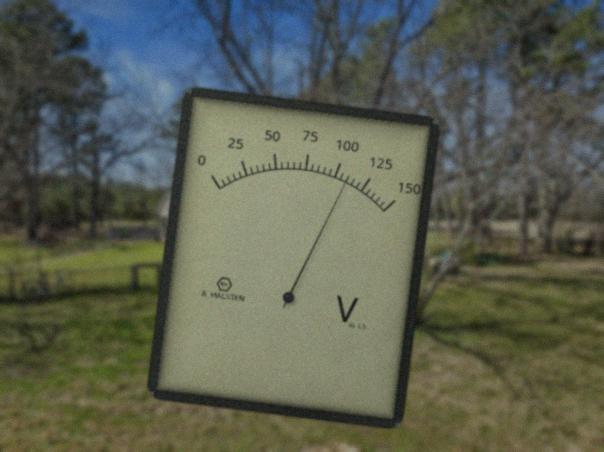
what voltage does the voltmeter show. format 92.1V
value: 110V
